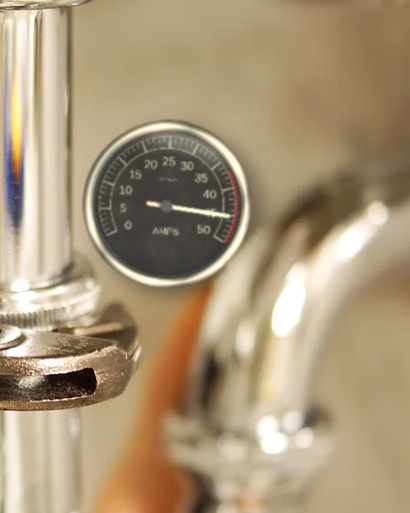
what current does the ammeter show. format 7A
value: 45A
